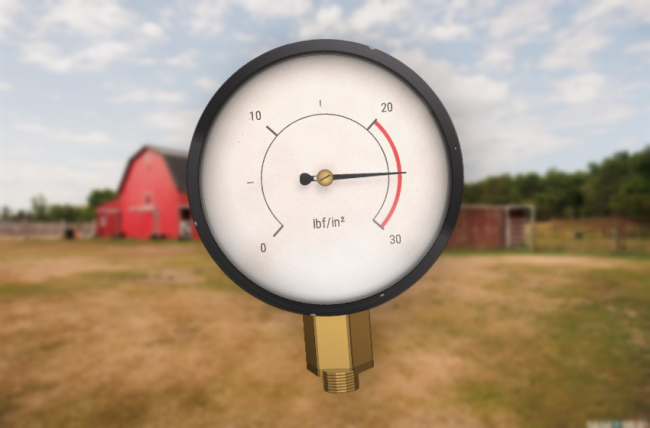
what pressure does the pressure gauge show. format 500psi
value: 25psi
